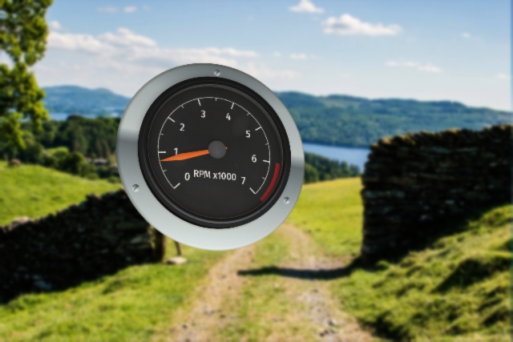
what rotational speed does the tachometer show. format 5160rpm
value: 750rpm
